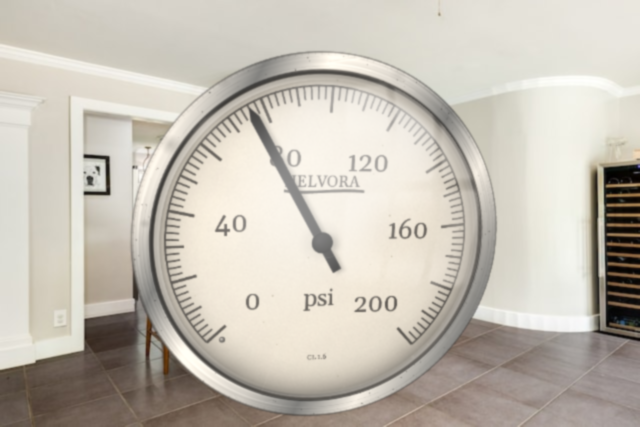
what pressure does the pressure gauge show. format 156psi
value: 76psi
